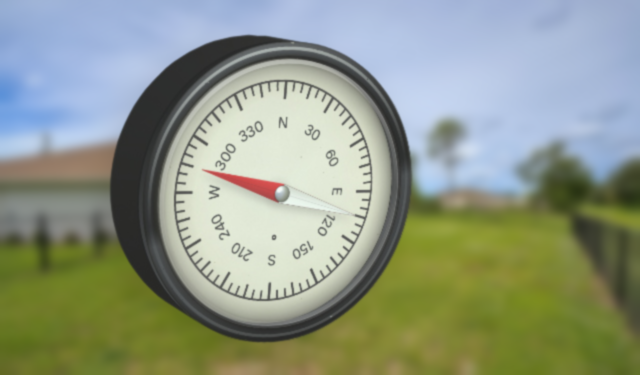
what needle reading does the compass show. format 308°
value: 285°
